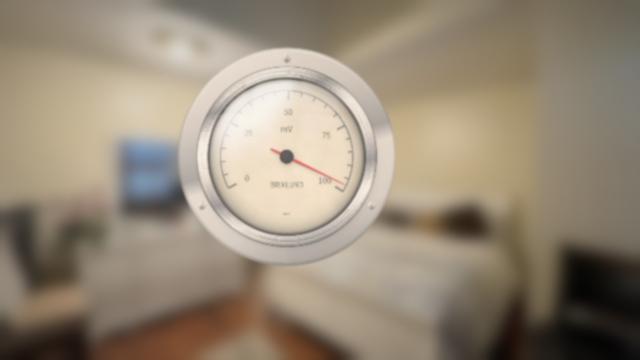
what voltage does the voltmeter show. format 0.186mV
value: 97.5mV
